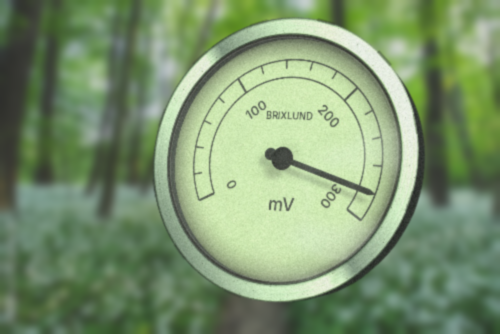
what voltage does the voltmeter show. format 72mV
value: 280mV
